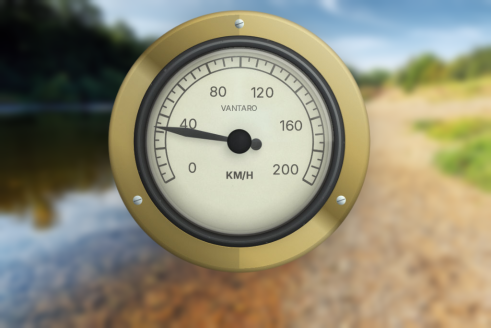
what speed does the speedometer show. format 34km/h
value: 32.5km/h
